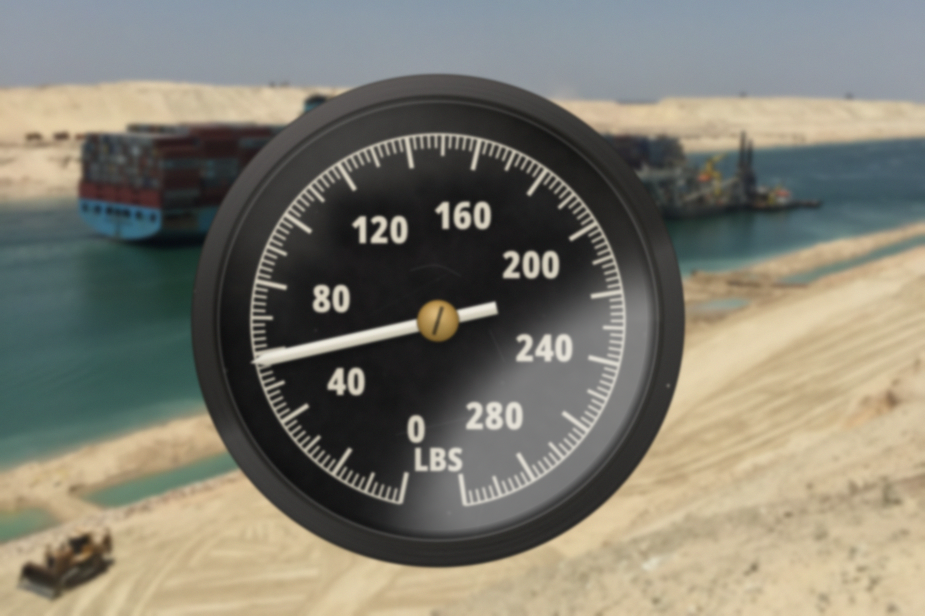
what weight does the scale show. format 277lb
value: 58lb
